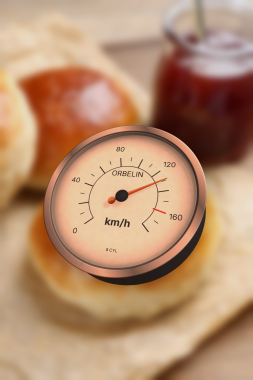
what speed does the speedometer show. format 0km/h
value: 130km/h
